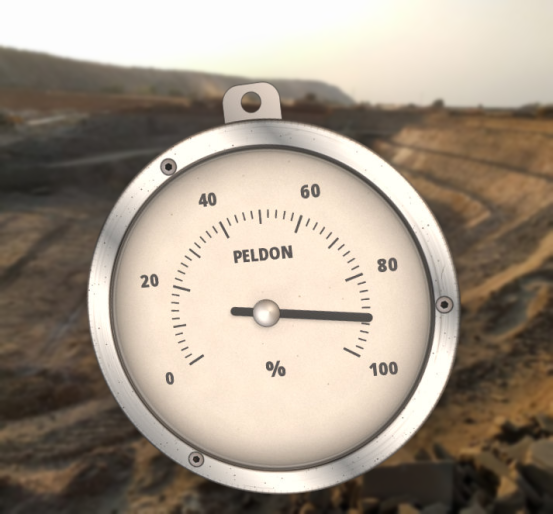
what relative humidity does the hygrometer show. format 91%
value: 90%
